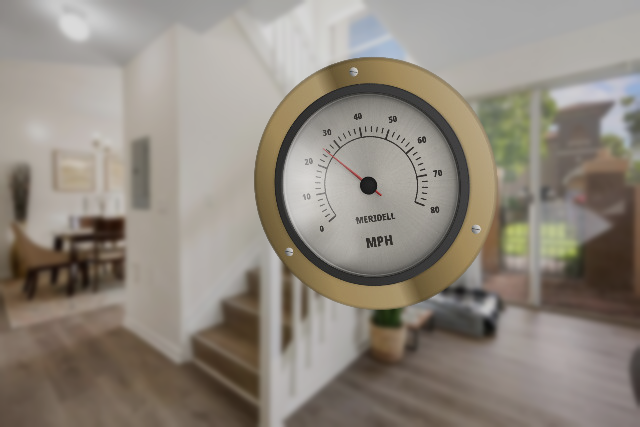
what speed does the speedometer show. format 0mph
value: 26mph
